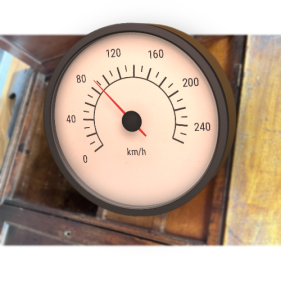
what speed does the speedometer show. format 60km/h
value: 90km/h
